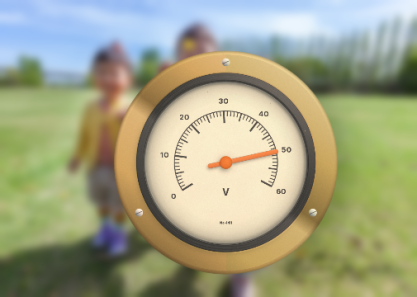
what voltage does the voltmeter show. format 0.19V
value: 50V
